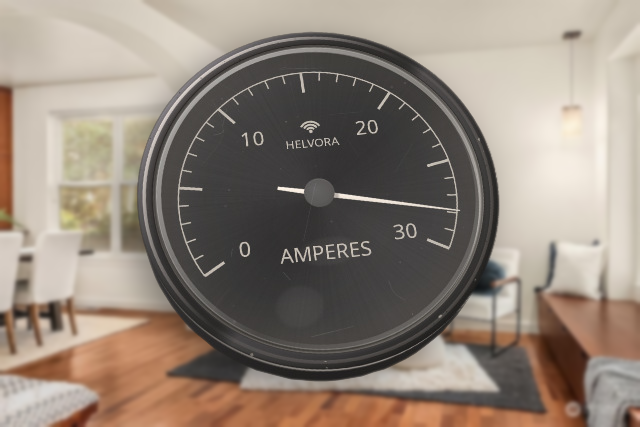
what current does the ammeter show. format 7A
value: 28A
